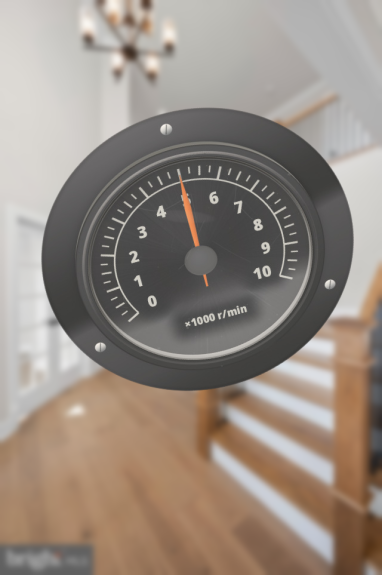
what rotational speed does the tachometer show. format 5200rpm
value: 5000rpm
